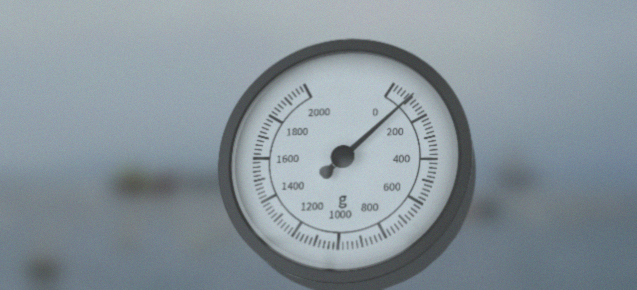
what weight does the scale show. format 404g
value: 100g
